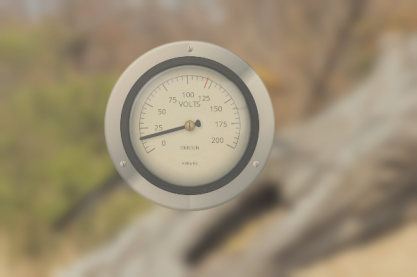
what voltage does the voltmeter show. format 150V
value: 15V
